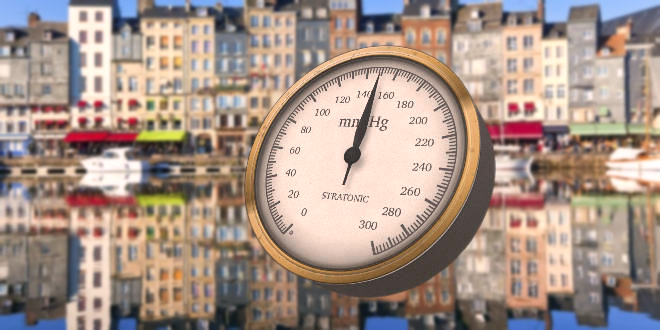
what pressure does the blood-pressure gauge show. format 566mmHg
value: 150mmHg
